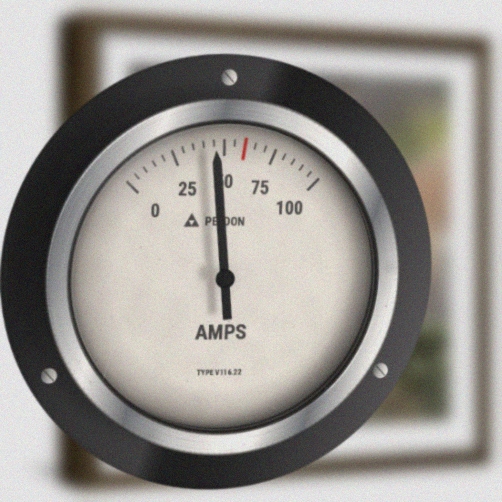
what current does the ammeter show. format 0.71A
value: 45A
